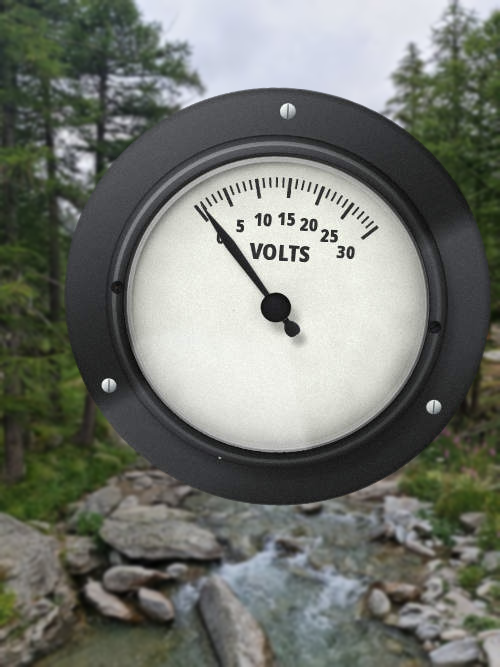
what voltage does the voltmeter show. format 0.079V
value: 1V
